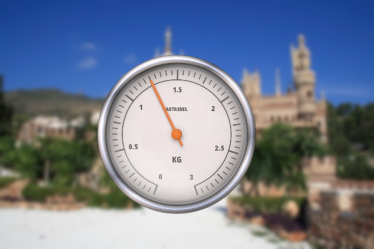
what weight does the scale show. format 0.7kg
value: 1.25kg
